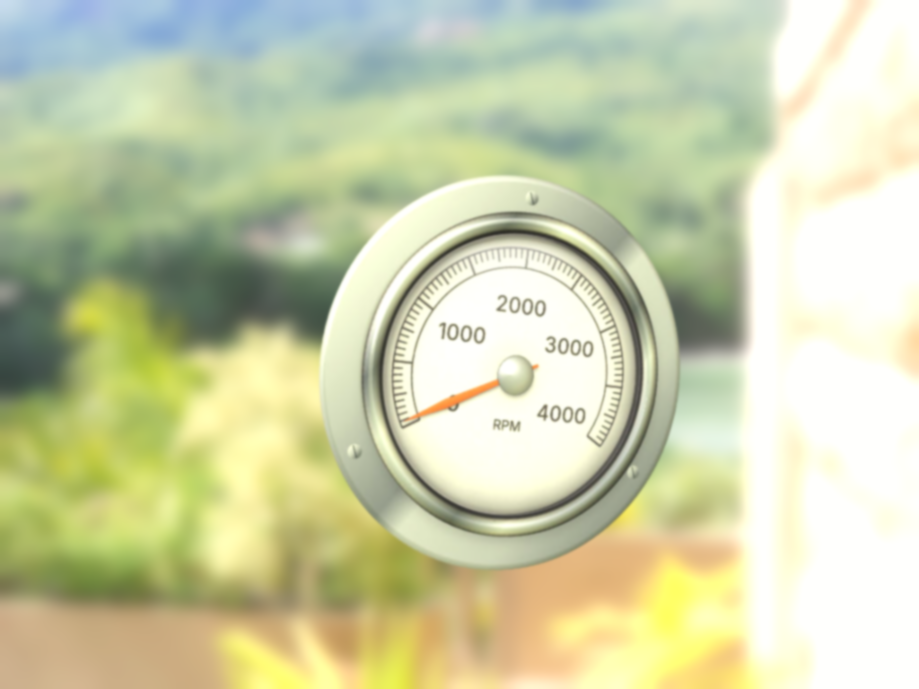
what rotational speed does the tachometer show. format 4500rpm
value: 50rpm
